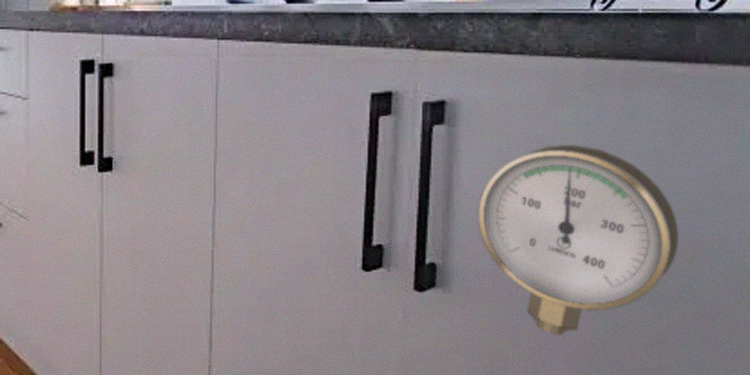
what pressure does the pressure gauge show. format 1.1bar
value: 190bar
